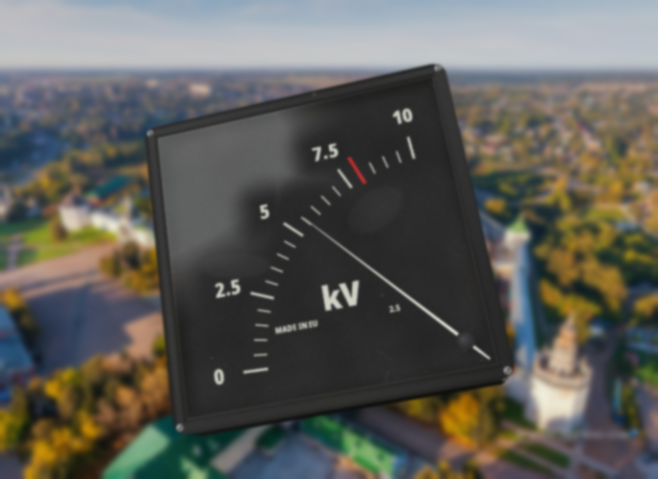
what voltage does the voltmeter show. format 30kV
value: 5.5kV
